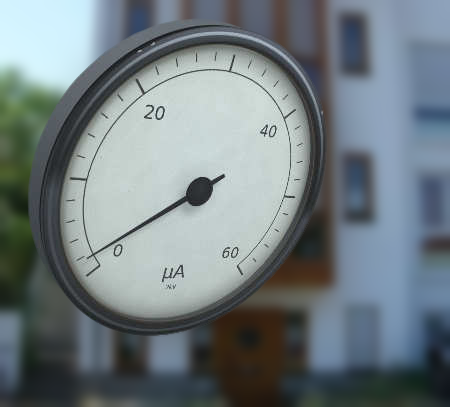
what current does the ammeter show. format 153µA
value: 2µA
